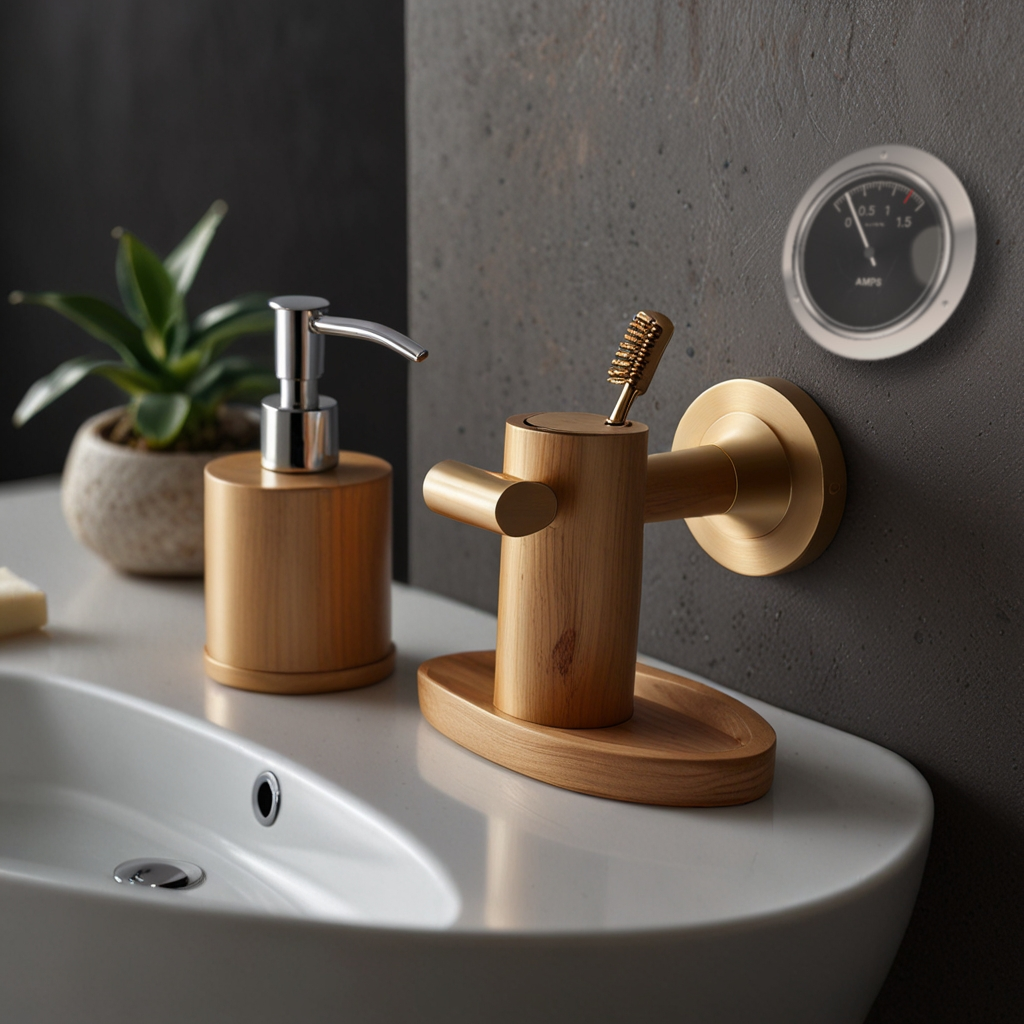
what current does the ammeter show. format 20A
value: 0.25A
